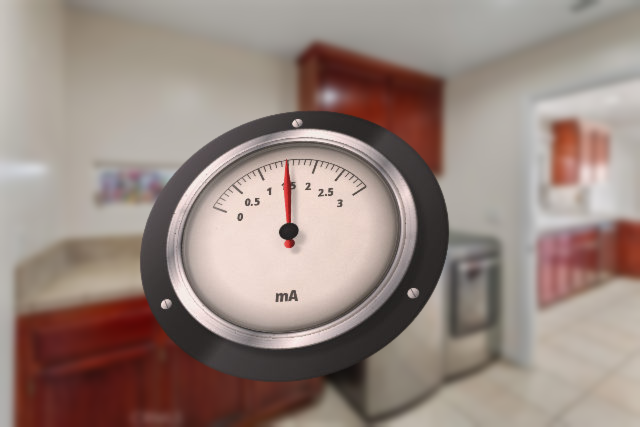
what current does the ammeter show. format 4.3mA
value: 1.5mA
